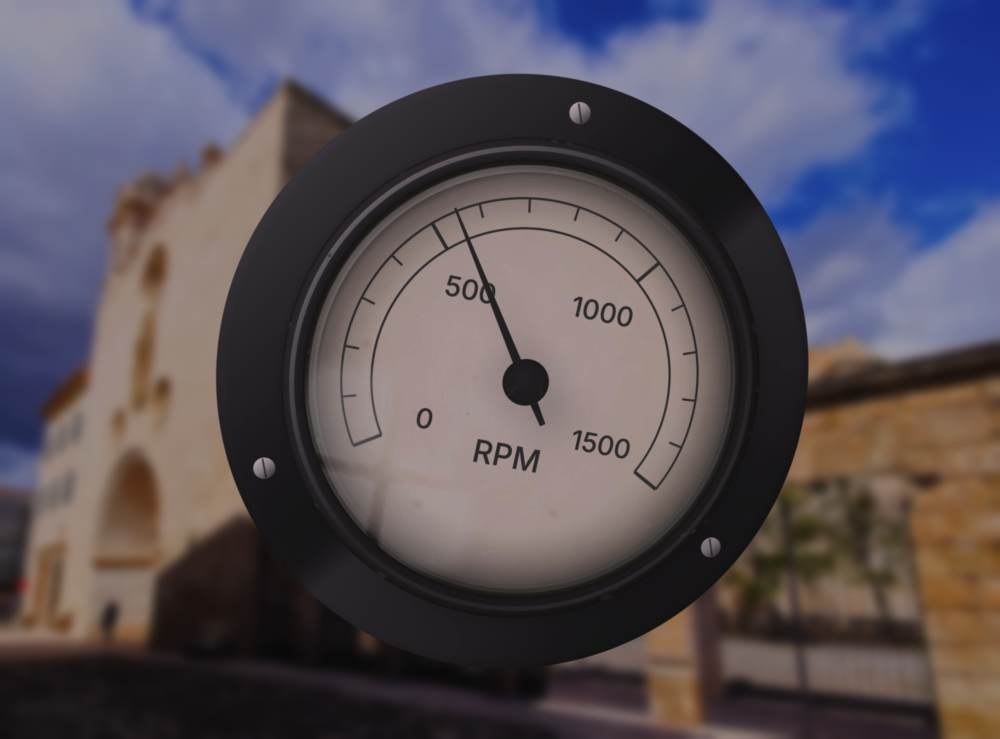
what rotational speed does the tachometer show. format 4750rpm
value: 550rpm
